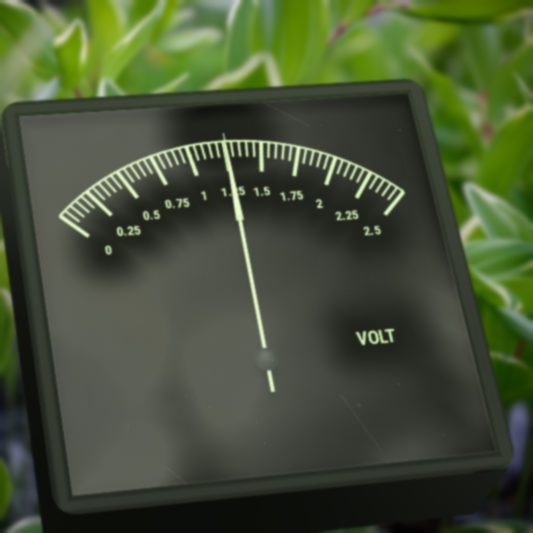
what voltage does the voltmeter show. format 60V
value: 1.25V
